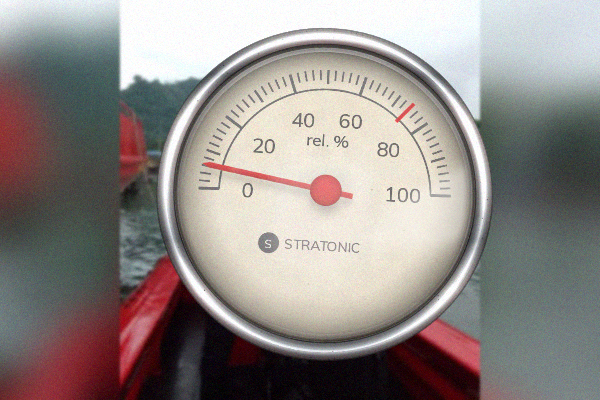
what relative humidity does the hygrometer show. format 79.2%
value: 6%
